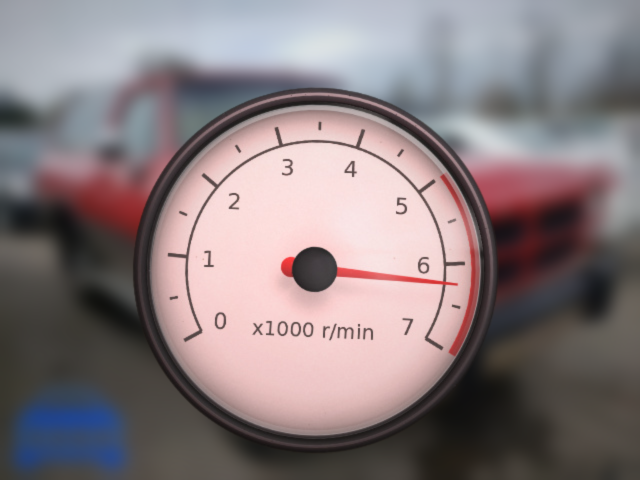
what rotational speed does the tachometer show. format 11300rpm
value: 6250rpm
